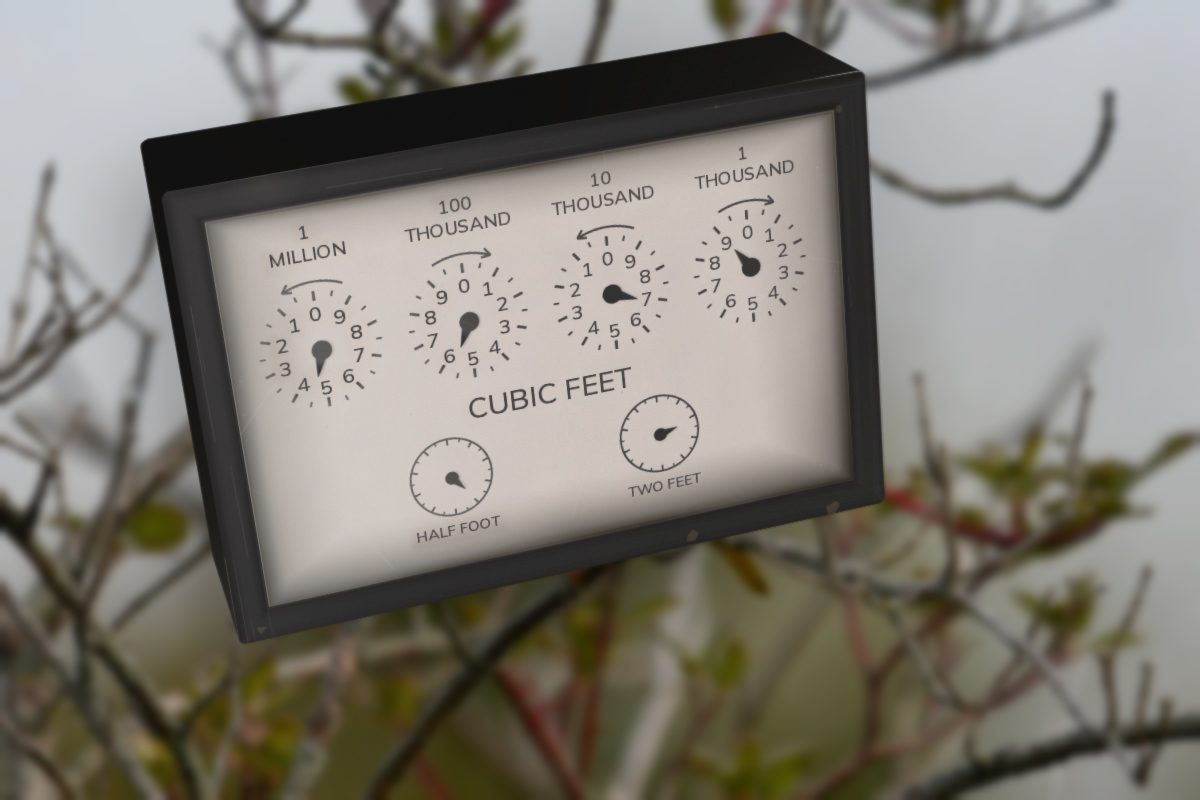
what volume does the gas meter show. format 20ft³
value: 456900ft³
